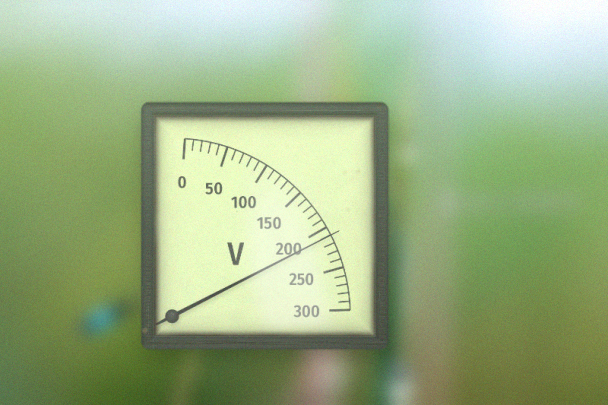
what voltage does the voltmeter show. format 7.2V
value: 210V
